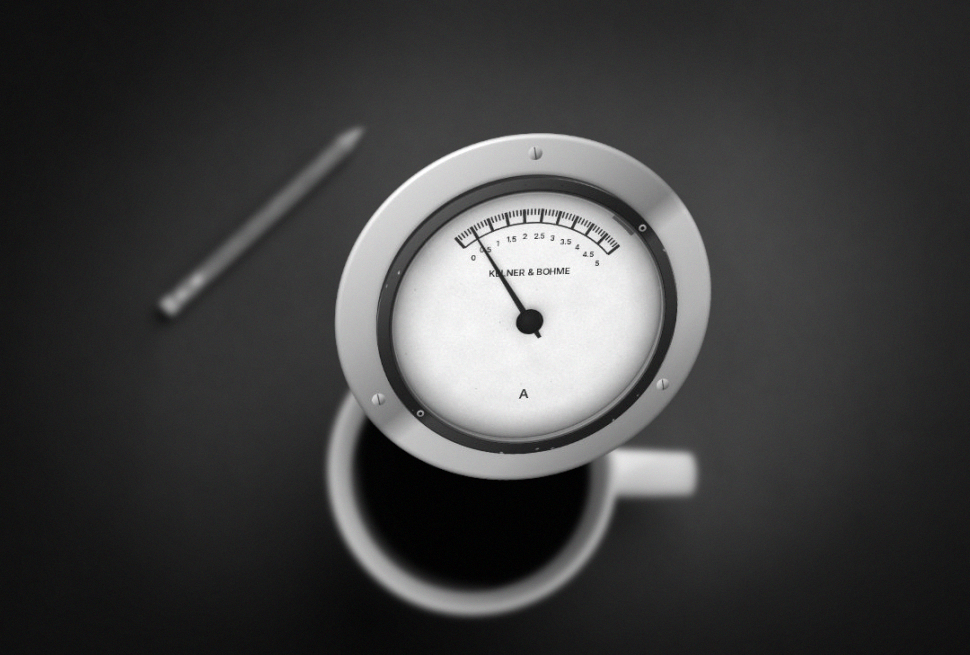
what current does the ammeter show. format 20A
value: 0.5A
